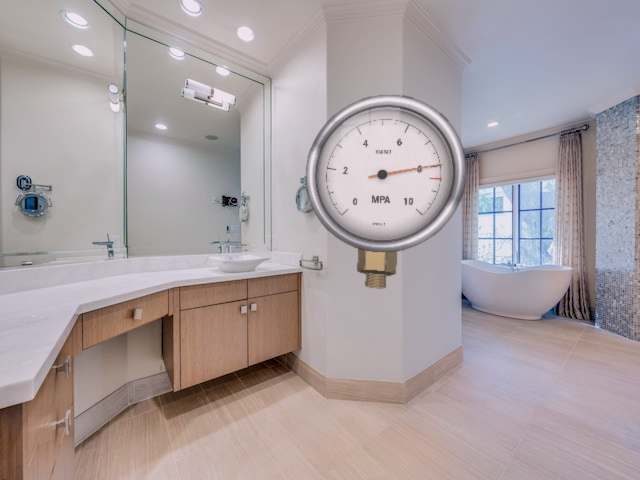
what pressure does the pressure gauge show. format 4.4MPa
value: 8MPa
